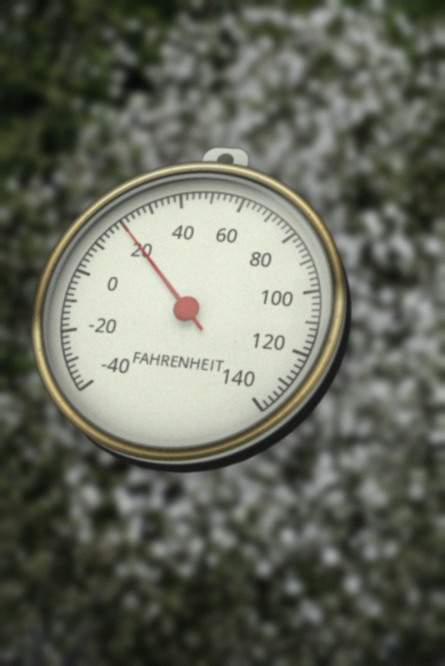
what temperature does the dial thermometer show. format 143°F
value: 20°F
